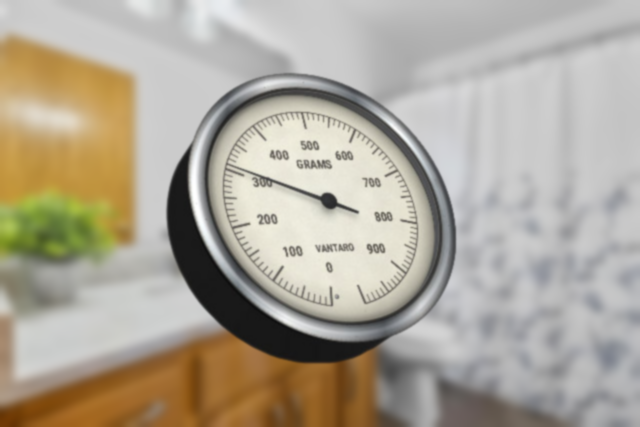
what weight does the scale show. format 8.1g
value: 300g
